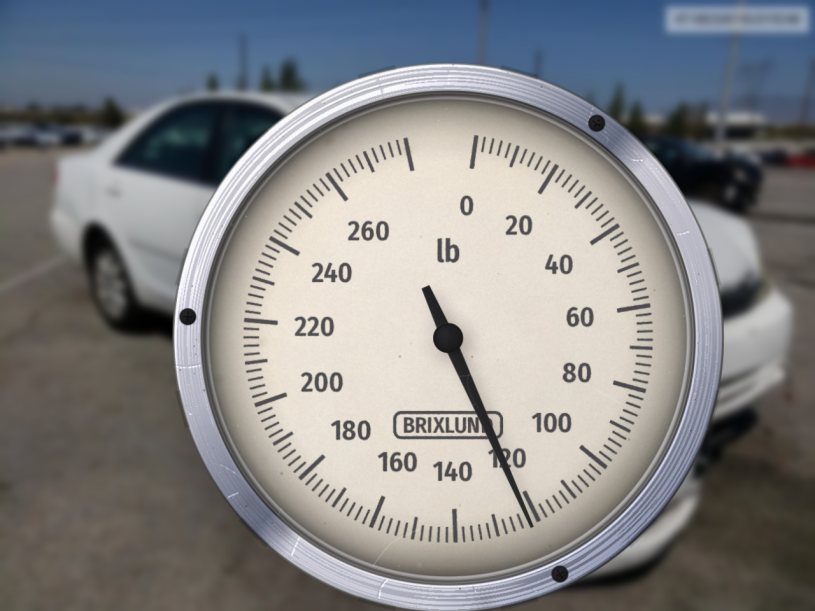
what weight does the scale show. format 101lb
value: 122lb
